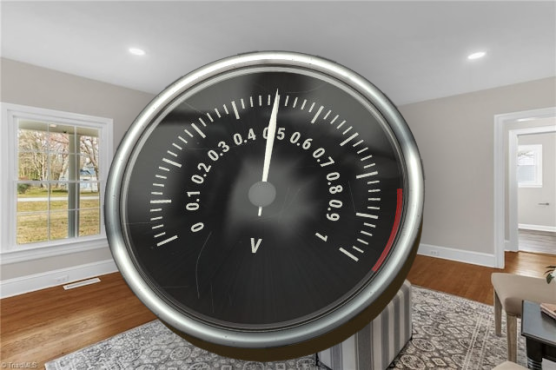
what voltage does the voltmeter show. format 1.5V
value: 0.5V
